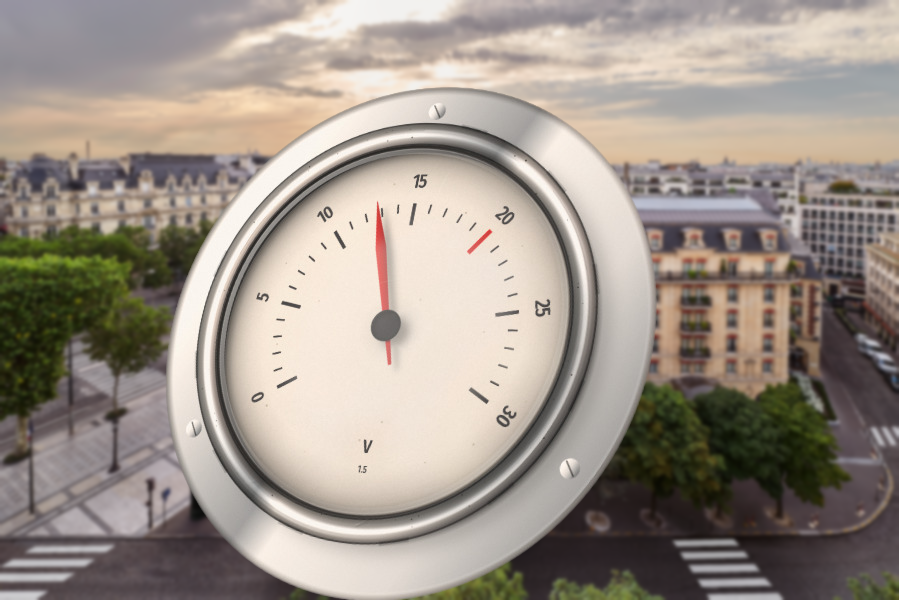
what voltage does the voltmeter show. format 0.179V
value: 13V
